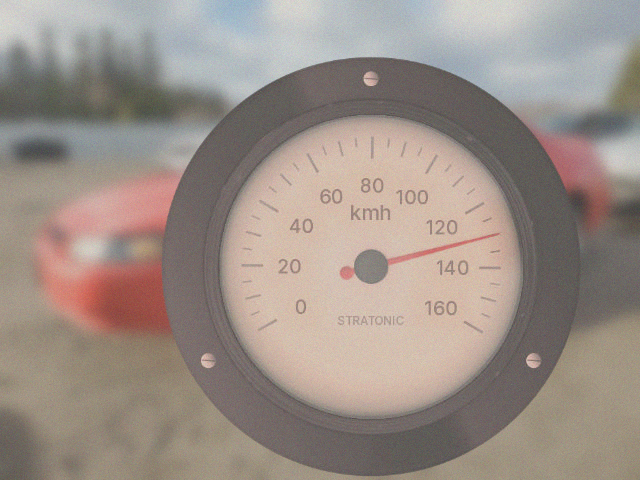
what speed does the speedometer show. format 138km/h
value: 130km/h
